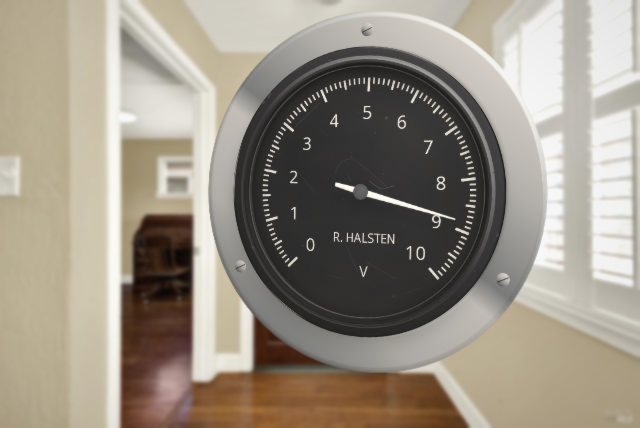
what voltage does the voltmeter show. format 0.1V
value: 8.8V
